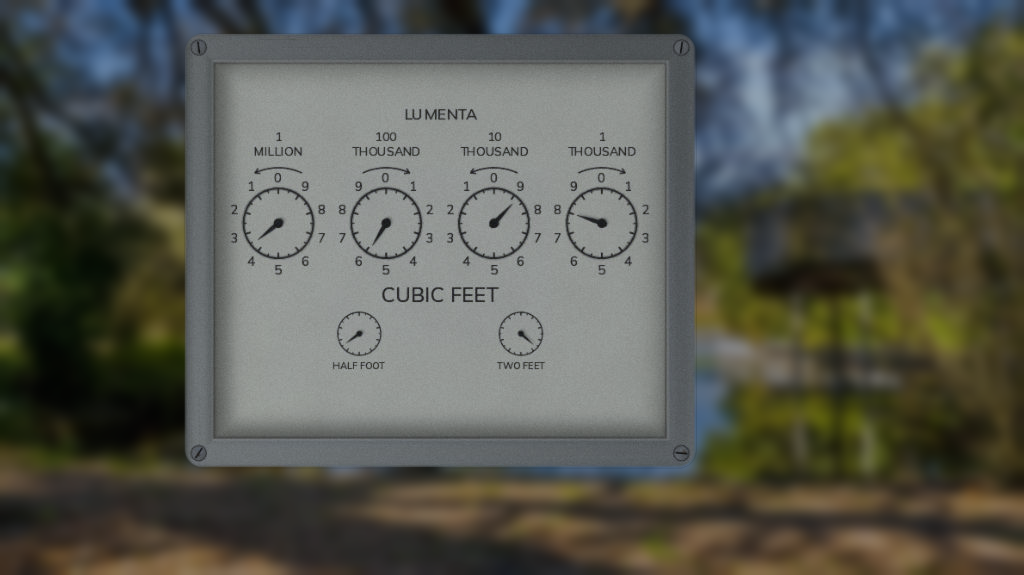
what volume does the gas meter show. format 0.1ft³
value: 358800ft³
